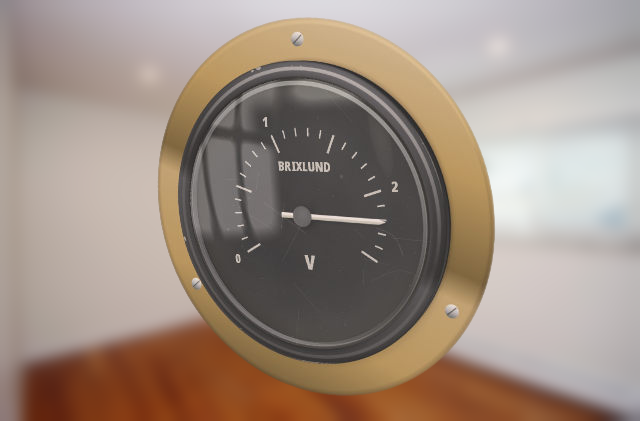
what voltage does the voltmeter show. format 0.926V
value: 2.2V
